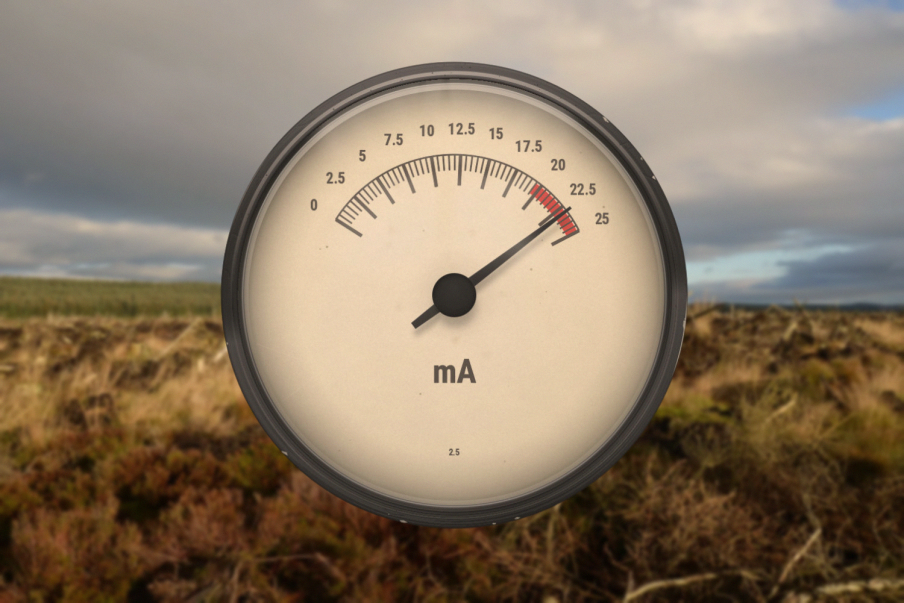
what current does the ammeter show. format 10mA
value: 23mA
